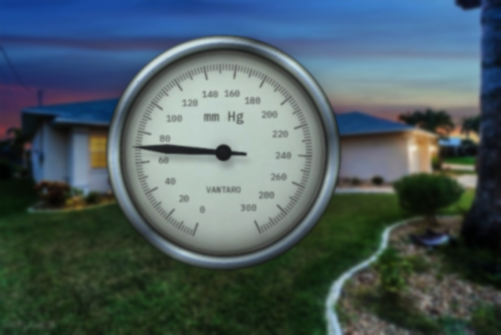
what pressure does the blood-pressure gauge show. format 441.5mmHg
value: 70mmHg
